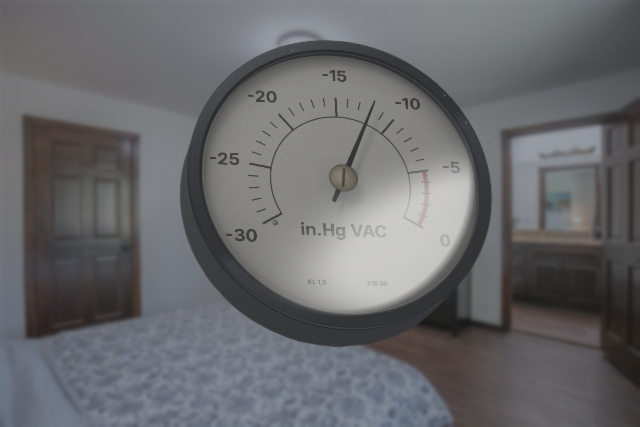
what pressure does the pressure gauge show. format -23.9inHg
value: -12inHg
